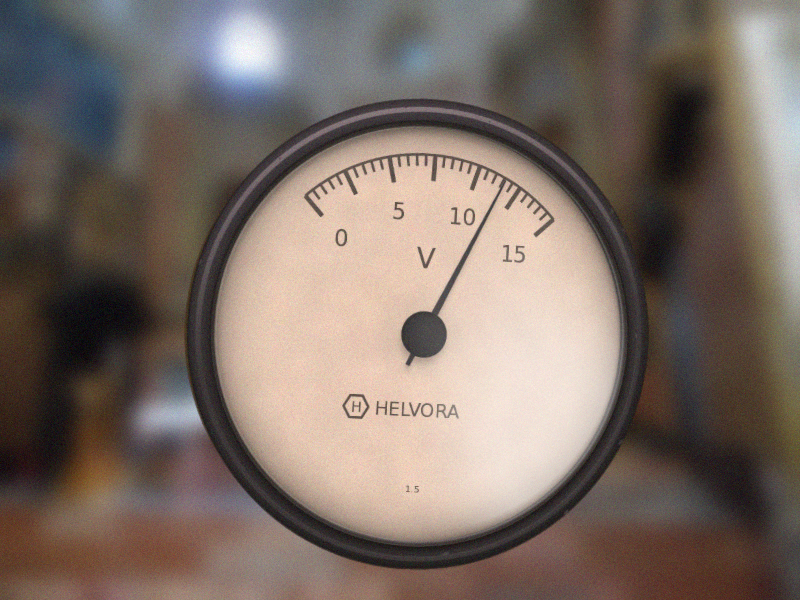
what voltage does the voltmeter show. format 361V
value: 11.5V
